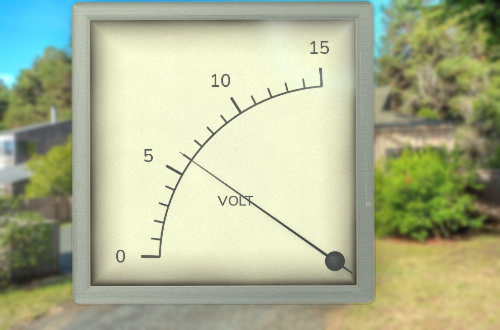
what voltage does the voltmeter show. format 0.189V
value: 6V
